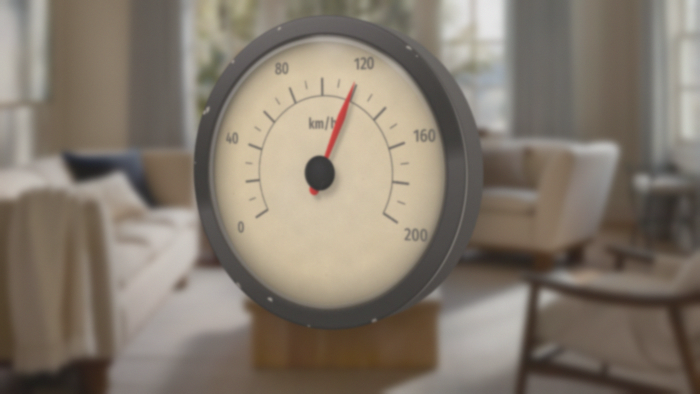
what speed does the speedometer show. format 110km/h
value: 120km/h
